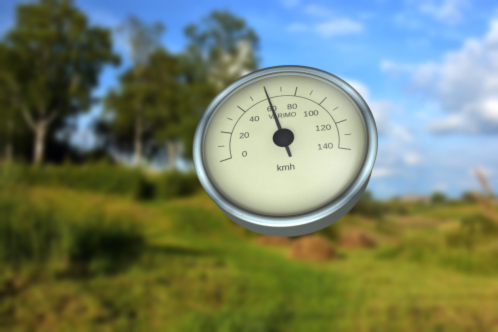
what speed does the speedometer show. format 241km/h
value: 60km/h
